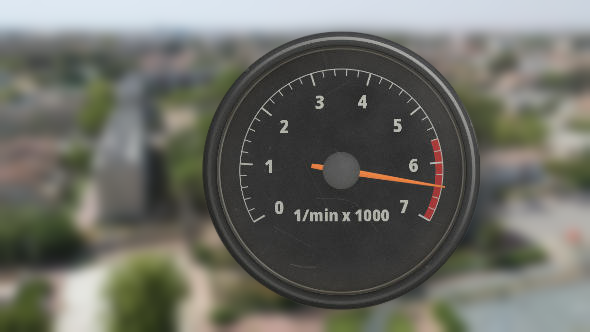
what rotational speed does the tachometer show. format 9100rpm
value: 6400rpm
